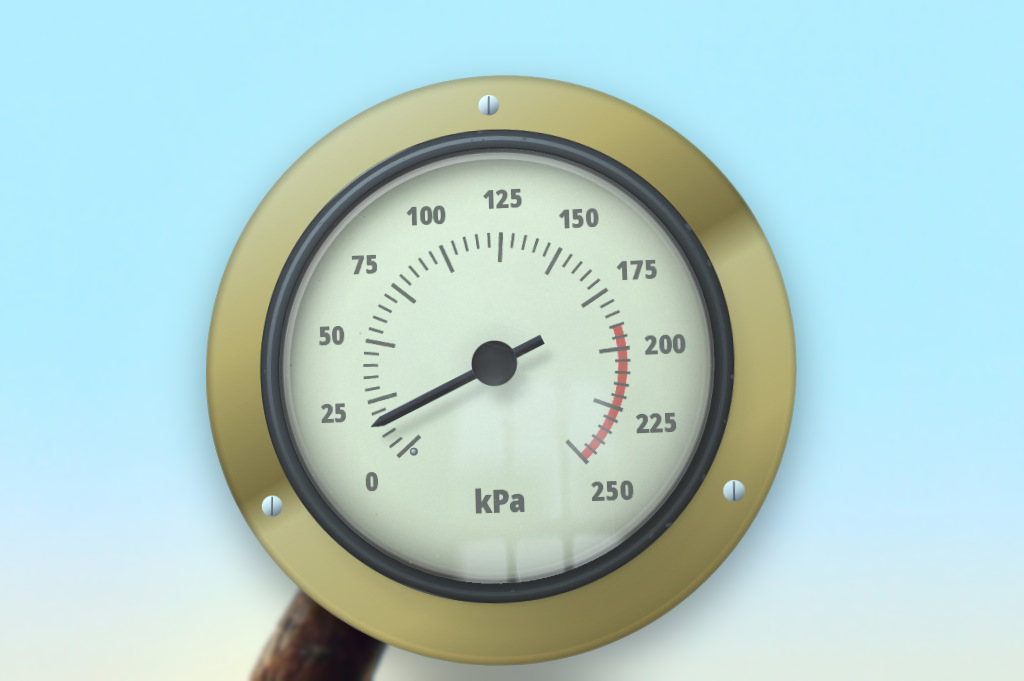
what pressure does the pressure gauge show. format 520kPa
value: 15kPa
